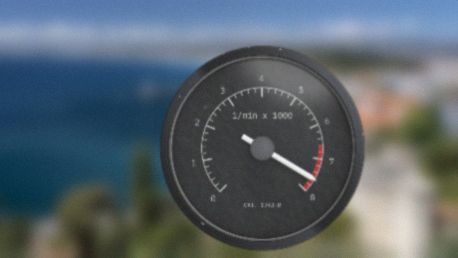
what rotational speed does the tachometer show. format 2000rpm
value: 7600rpm
